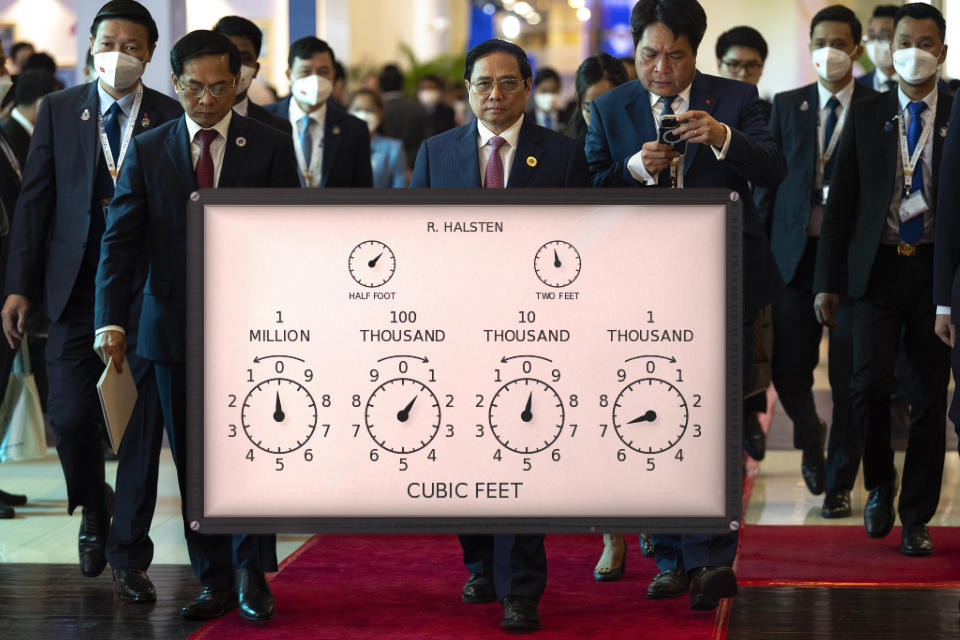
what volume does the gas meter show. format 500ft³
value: 9700ft³
